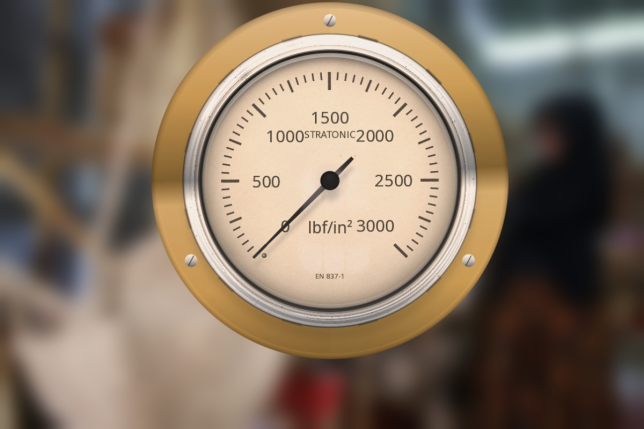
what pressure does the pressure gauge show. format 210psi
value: 0psi
